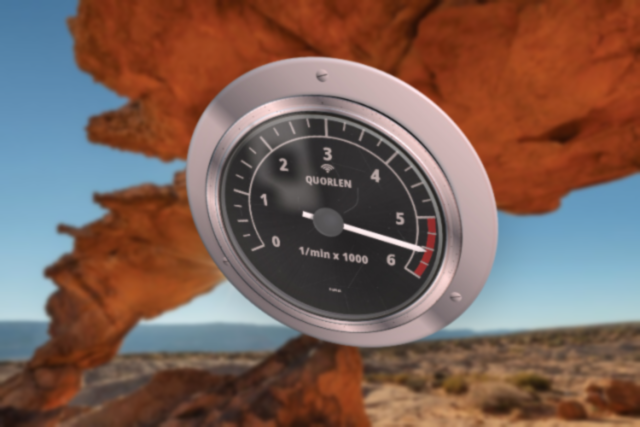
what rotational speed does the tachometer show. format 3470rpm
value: 5500rpm
